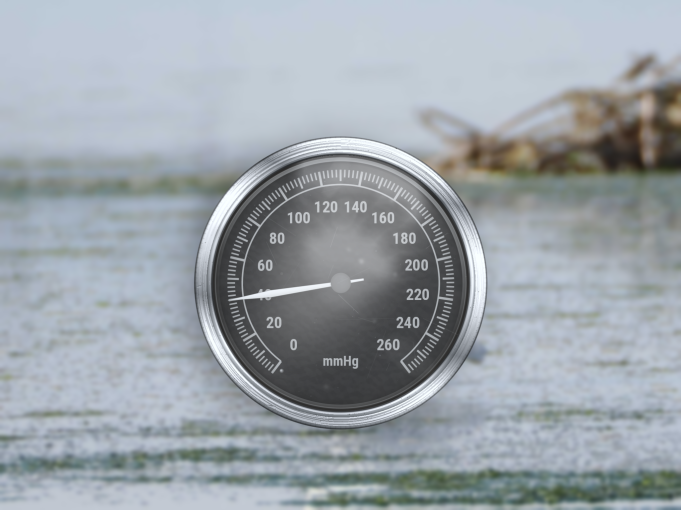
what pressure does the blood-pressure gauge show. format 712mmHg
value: 40mmHg
